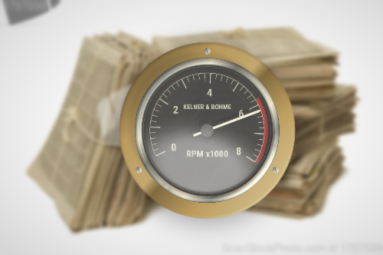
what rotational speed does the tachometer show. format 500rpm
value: 6200rpm
